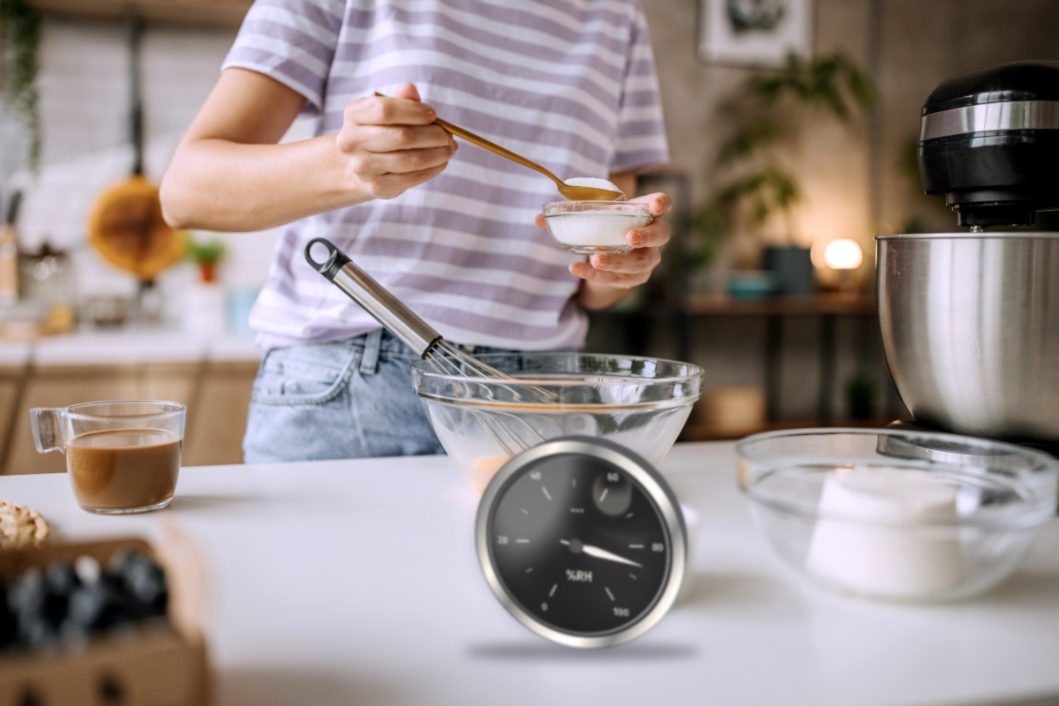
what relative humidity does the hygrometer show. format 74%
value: 85%
